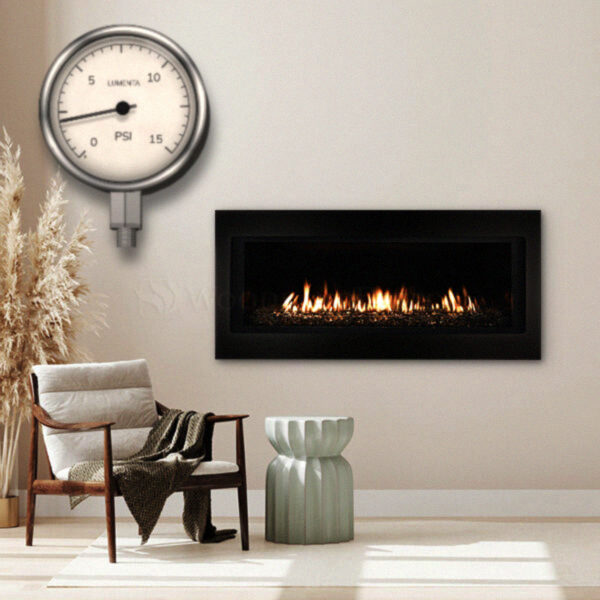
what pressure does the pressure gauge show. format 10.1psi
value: 2psi
